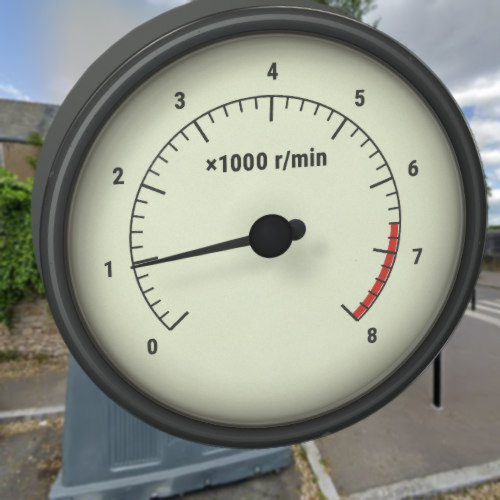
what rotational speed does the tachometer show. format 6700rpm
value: 1000rpm
